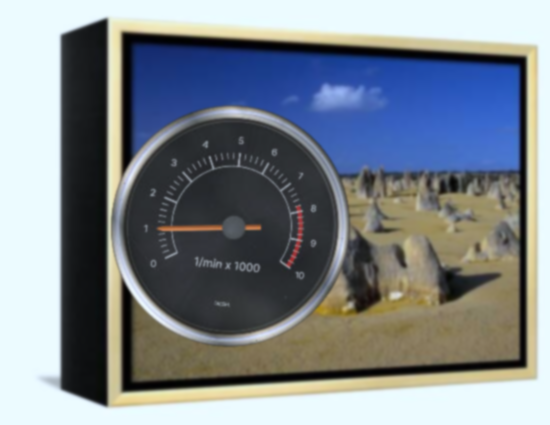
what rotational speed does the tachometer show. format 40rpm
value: 1000rpm
